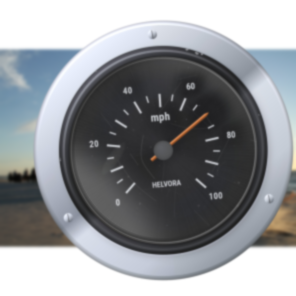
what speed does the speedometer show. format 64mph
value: 70mph
